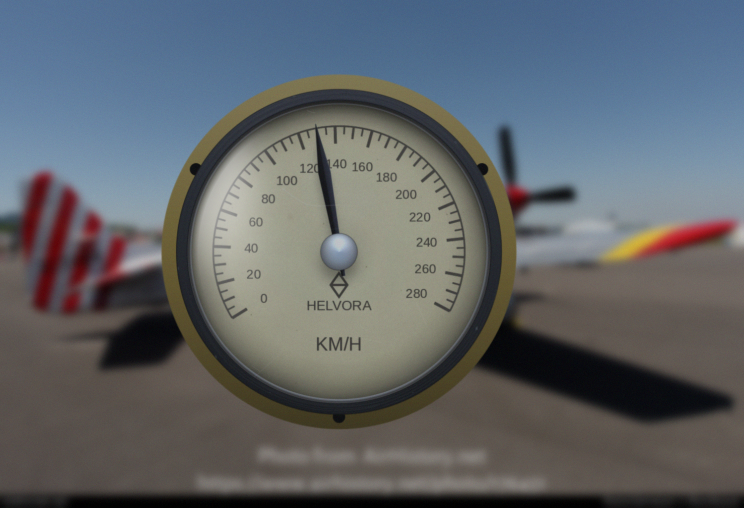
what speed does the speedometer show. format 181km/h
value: 130km/h
